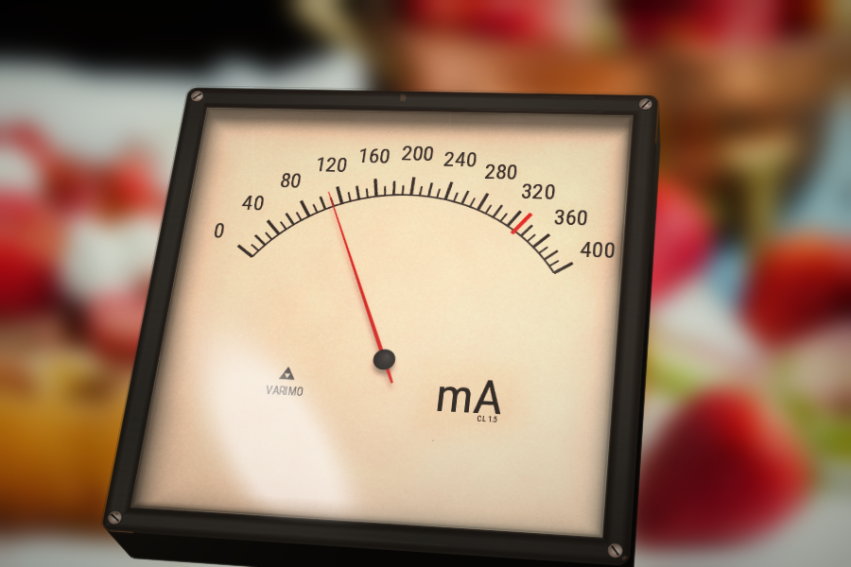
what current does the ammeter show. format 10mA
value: 110mA
